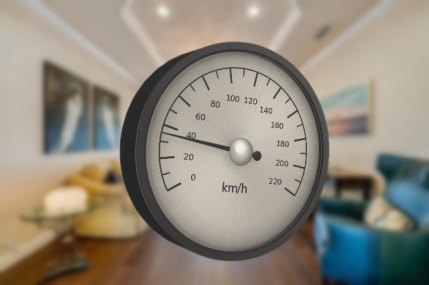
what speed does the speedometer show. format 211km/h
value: 35km/h
